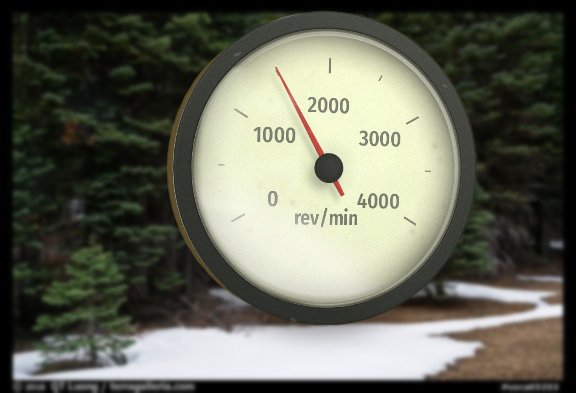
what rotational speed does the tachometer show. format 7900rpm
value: 1500rpm
